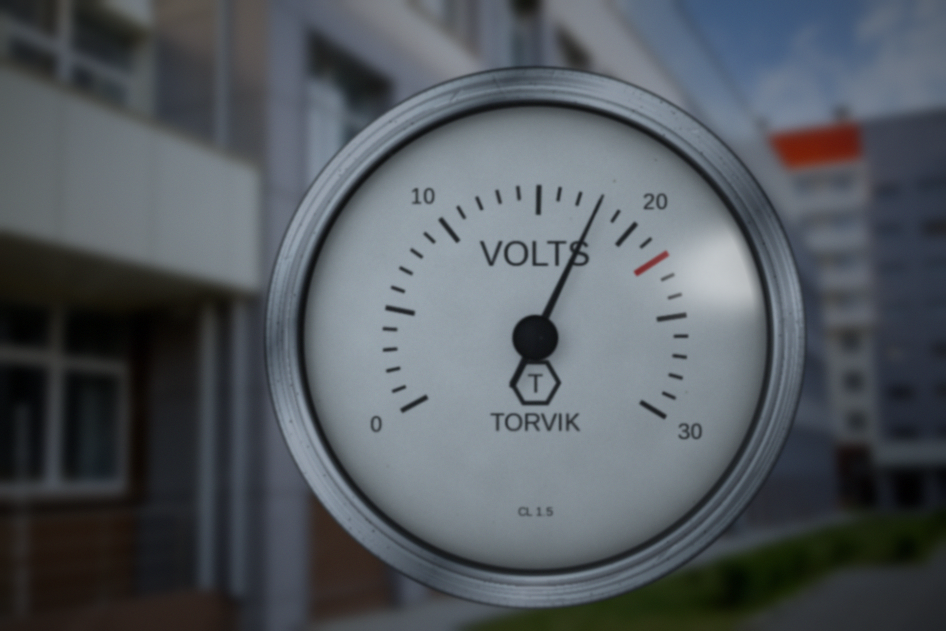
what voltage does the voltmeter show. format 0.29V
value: 18V
